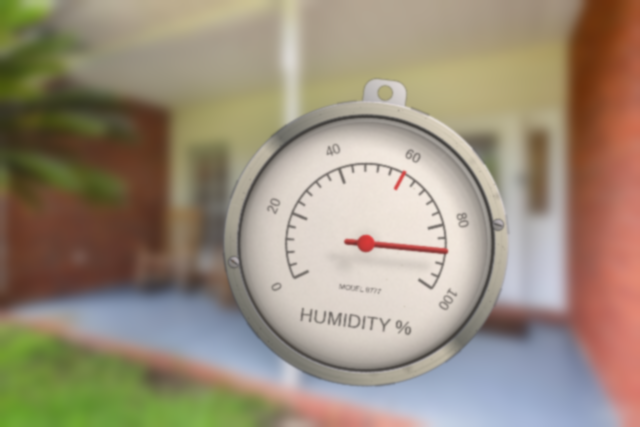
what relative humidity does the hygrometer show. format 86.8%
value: 88%
